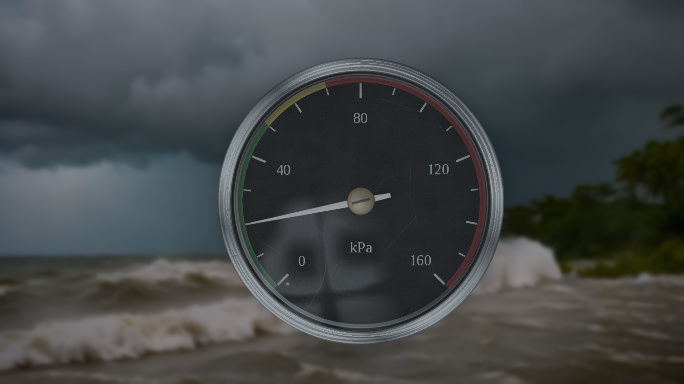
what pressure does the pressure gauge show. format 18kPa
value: 20kPa
